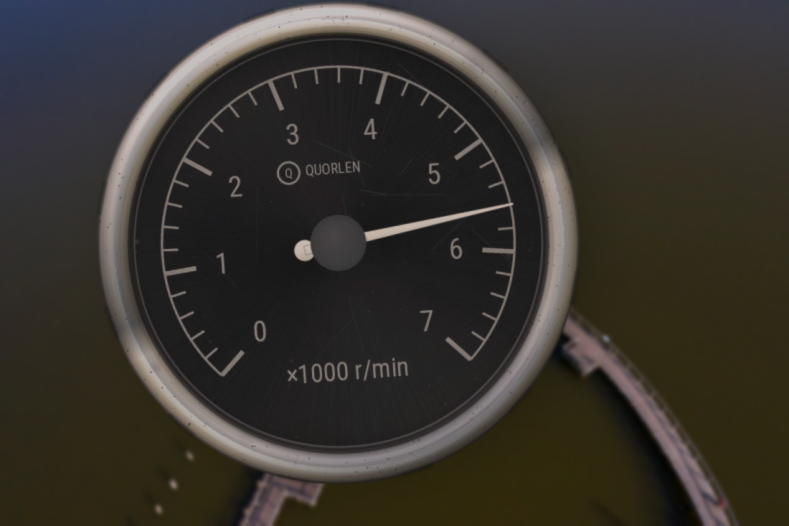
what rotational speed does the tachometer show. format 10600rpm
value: 5600rpm
